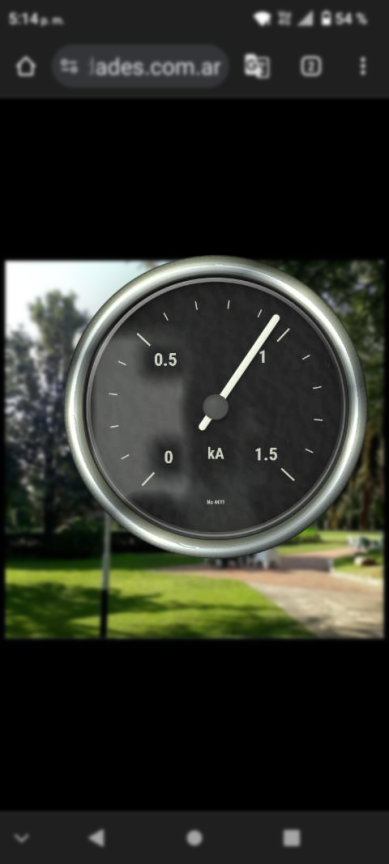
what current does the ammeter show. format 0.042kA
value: 0.95kA
